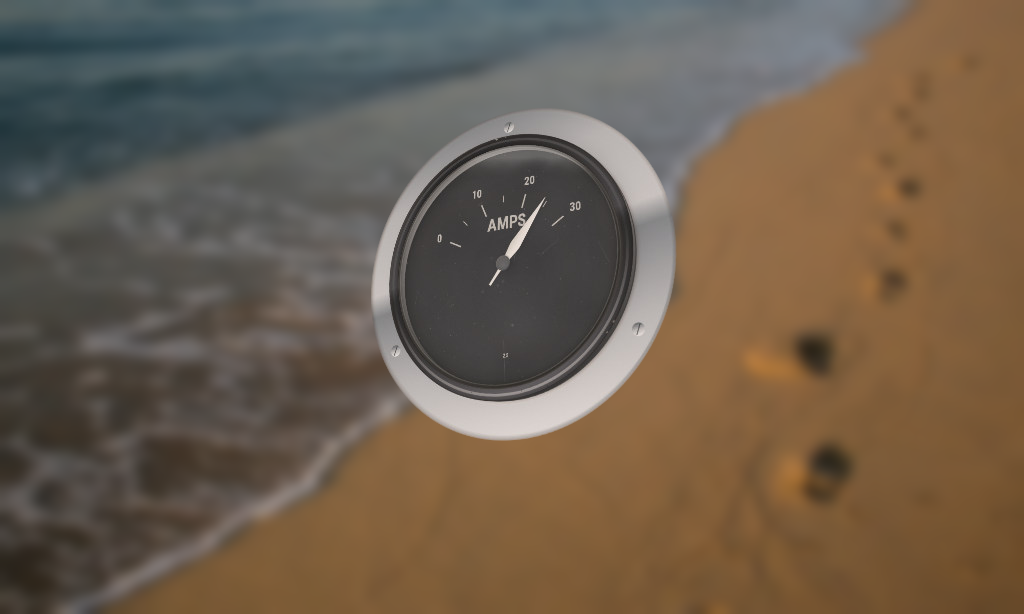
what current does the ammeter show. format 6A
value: 25A
